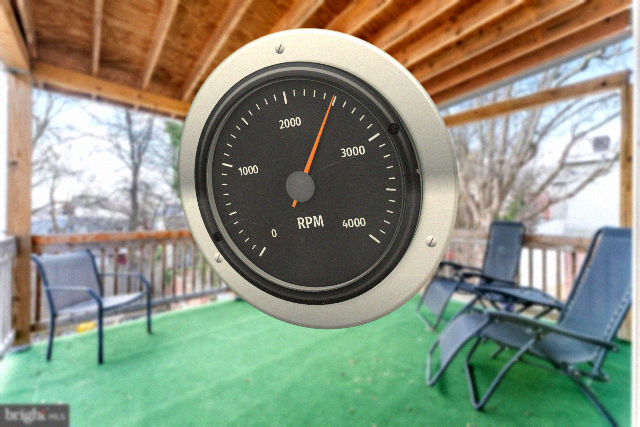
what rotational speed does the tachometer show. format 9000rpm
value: 2500rpm
